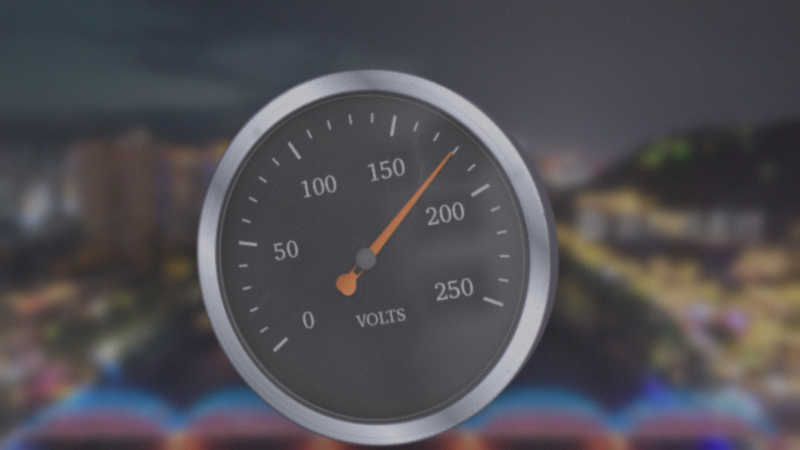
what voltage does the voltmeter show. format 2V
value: 180V
